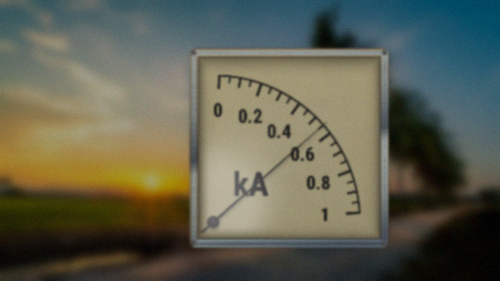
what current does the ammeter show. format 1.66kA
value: 0.55kA
